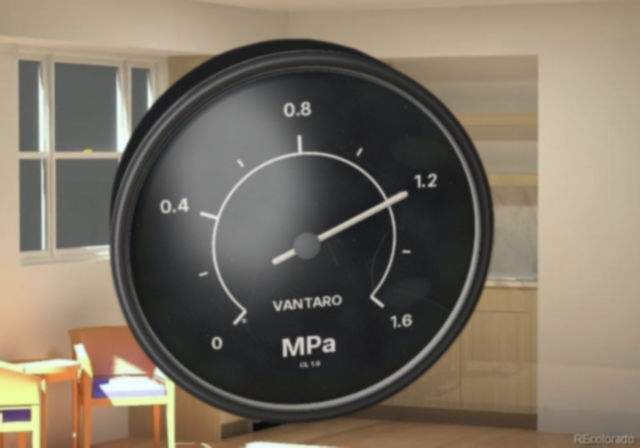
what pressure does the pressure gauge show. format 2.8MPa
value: 1.2MPa
